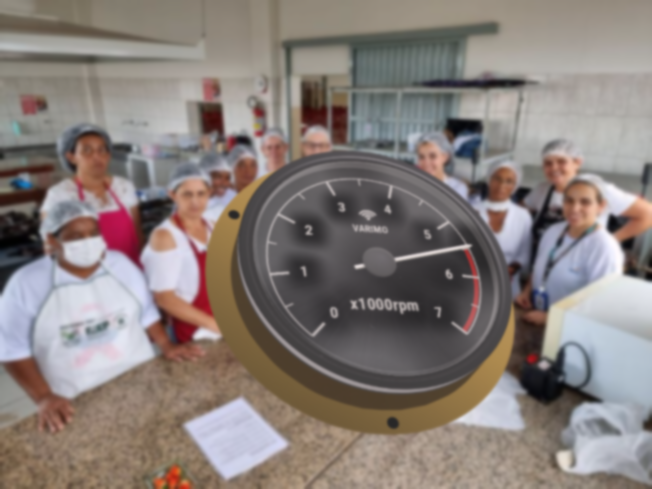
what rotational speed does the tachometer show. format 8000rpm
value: 5500rpm
